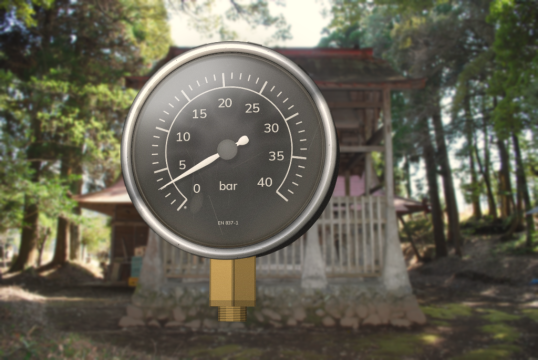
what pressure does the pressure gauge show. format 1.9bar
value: 3bar
